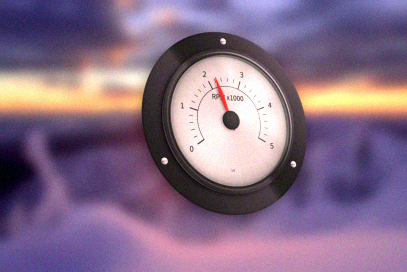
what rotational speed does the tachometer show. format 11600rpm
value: 2200rpm
